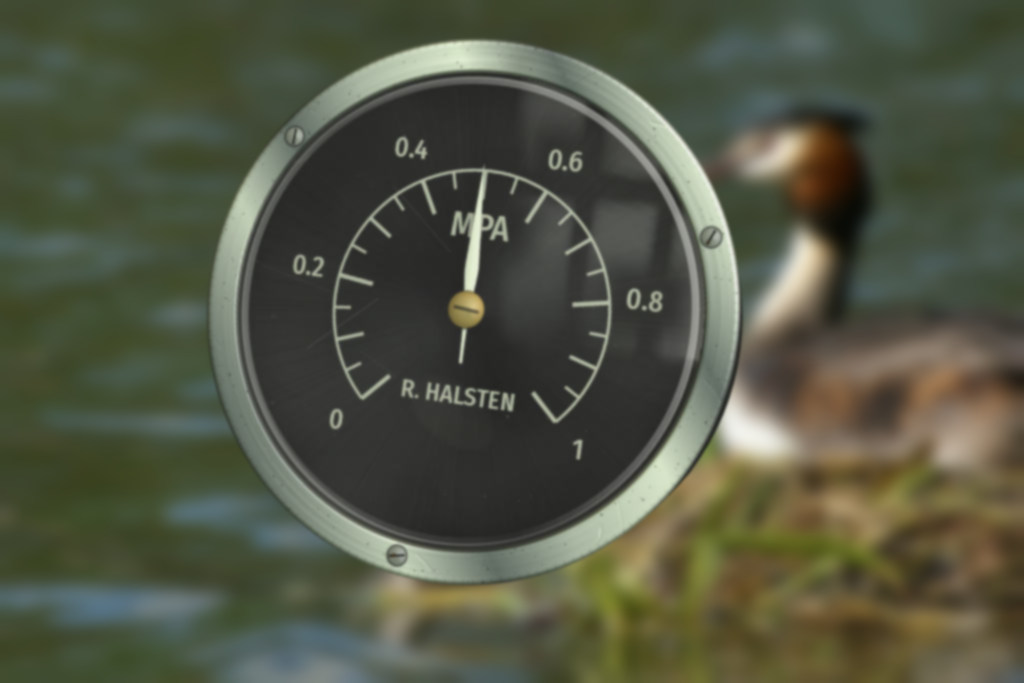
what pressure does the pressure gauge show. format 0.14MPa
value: 0.5MPa
